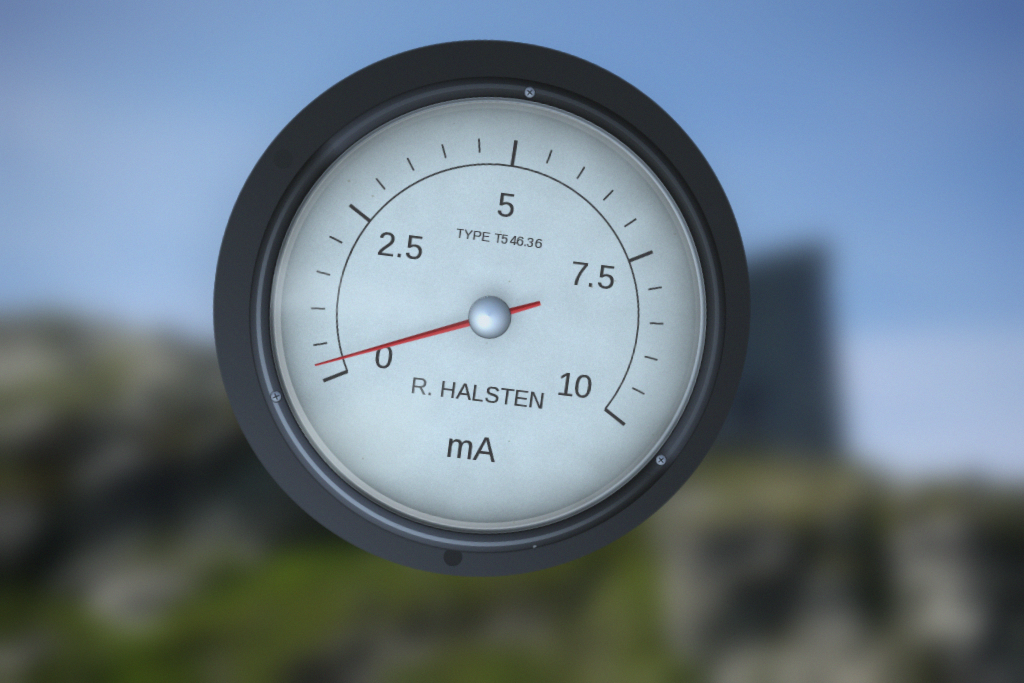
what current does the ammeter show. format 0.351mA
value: 0.25mA
